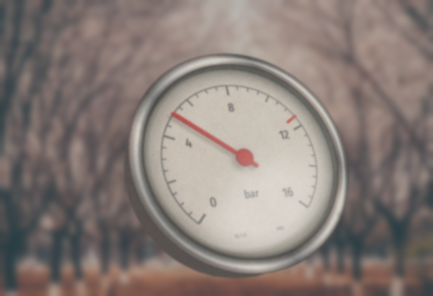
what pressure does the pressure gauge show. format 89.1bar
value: 5bar
